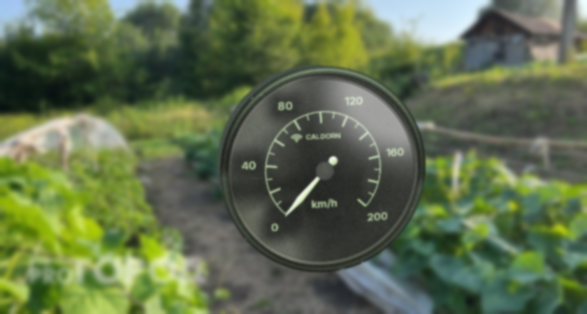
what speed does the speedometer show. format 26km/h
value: 0km/h
